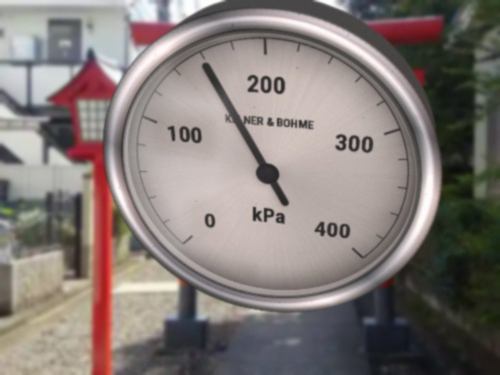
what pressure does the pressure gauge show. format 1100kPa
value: 160kPa
